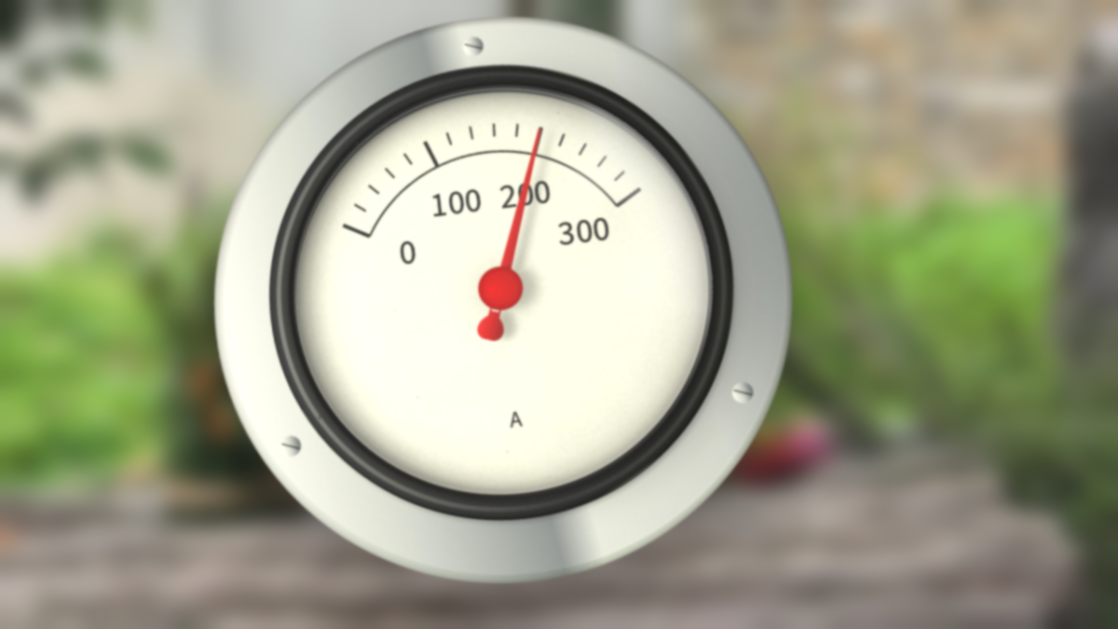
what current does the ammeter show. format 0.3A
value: 200A
